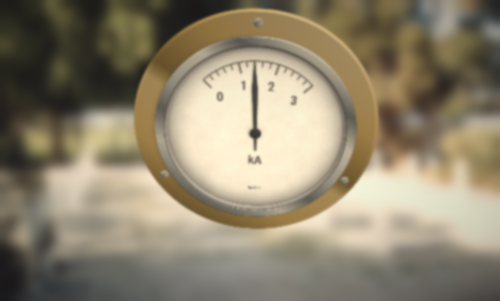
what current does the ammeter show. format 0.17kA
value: 1.4kA
